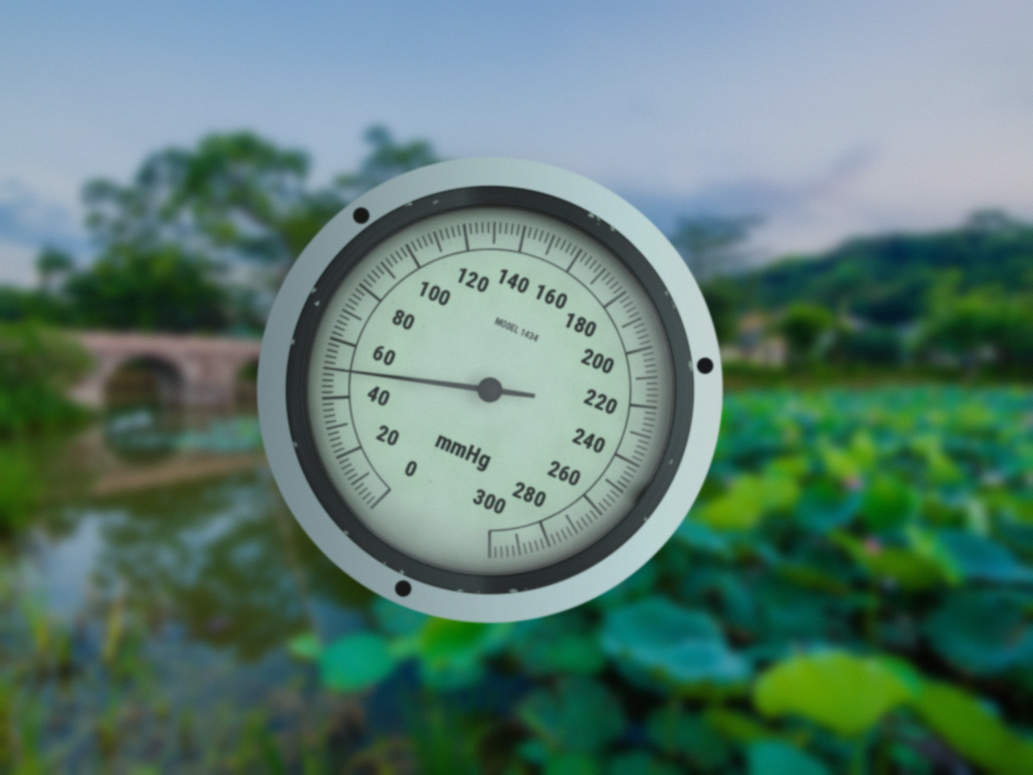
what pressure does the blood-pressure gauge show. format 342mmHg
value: 50mmHg
